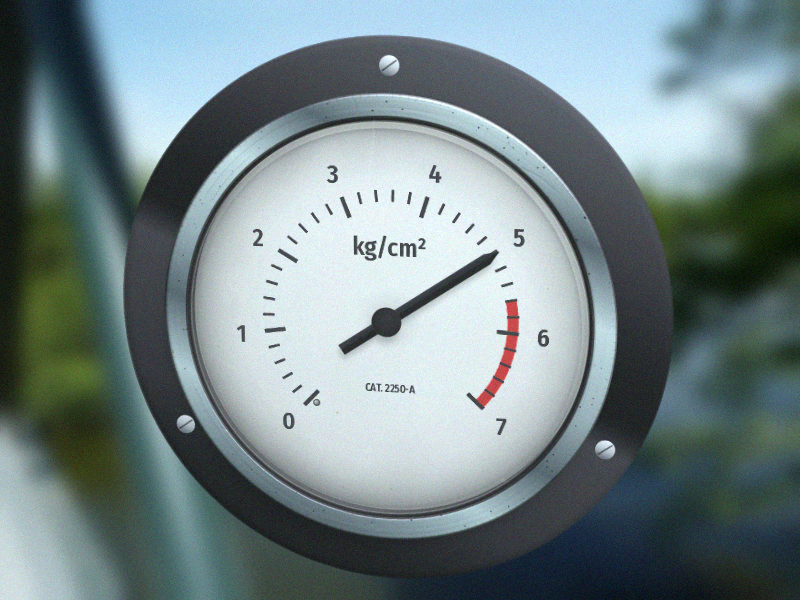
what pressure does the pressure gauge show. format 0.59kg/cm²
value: 5kg/cm²
